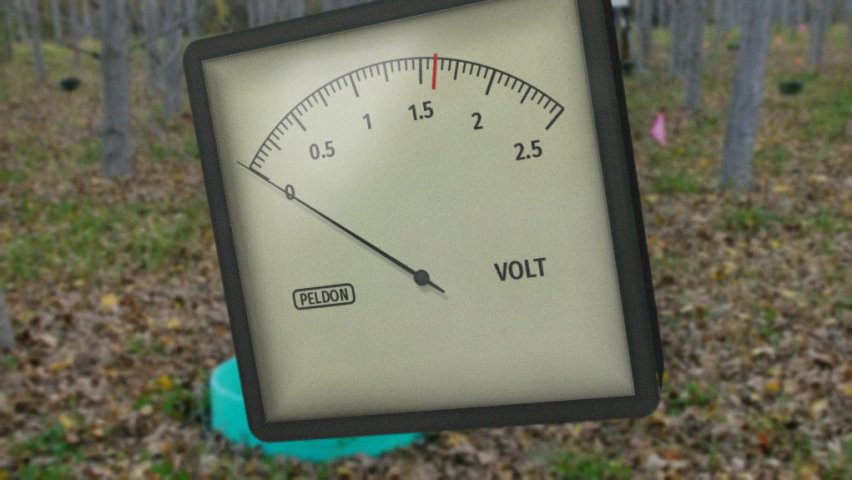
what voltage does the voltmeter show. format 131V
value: 0V
